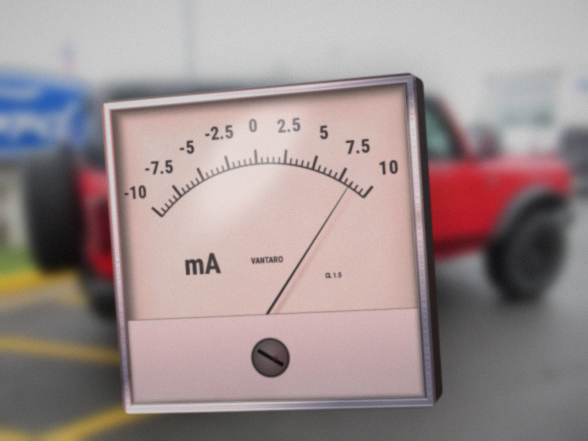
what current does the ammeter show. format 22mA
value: 8.5mA
